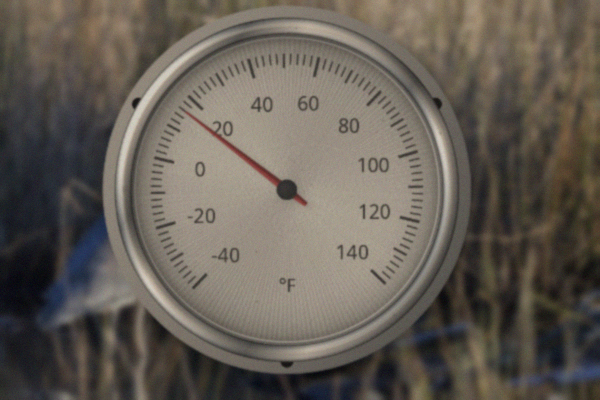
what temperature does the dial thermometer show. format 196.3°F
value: 16°F
